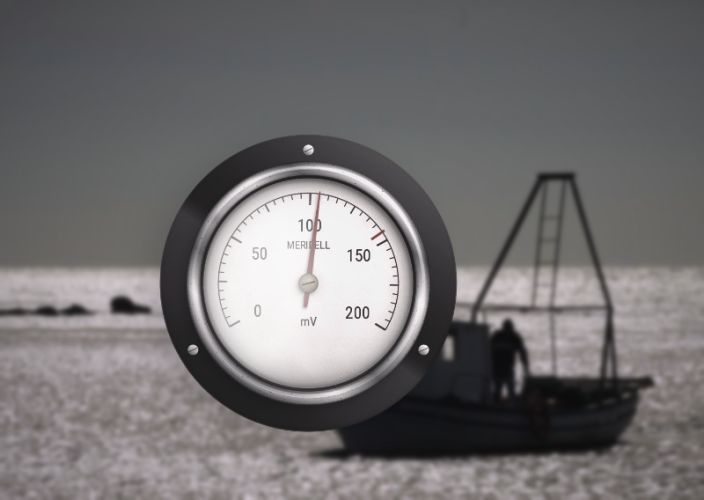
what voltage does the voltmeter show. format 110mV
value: 105mV
